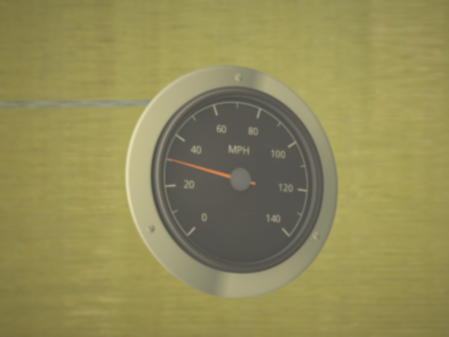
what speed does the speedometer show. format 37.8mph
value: 30mph
